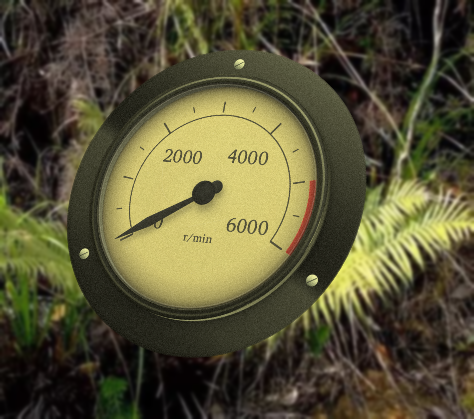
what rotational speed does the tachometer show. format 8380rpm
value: 0rpm
